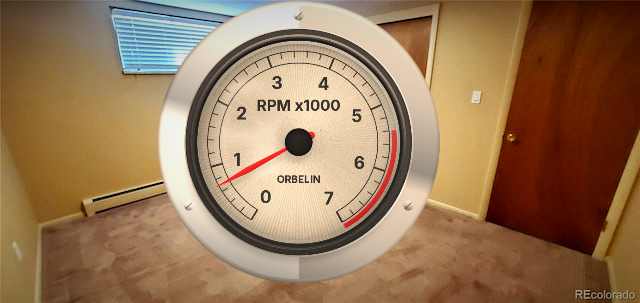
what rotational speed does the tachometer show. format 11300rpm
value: 700rpm
